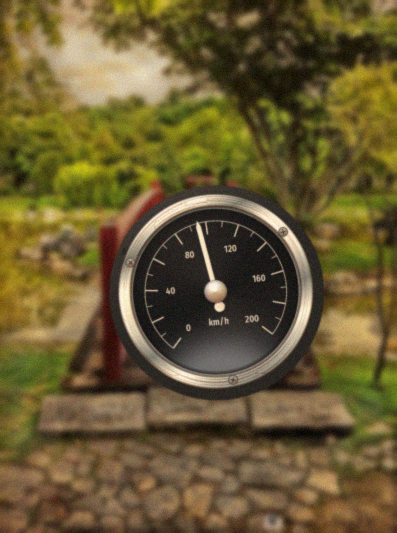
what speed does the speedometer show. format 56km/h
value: 95km/h
